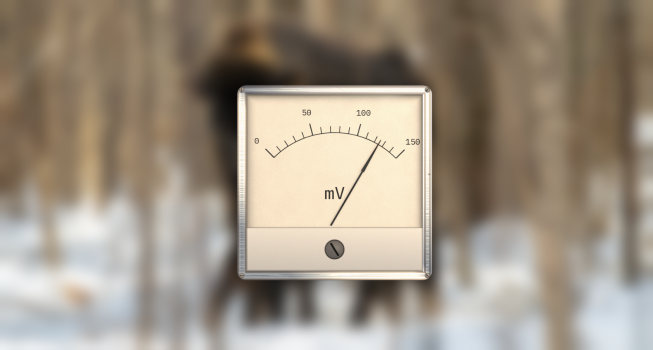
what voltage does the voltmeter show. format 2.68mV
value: 125mV
